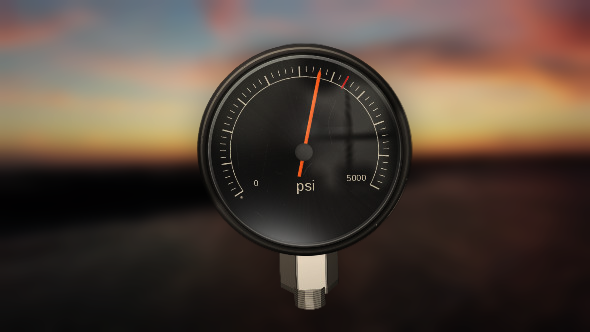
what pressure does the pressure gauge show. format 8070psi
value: 2800psi
